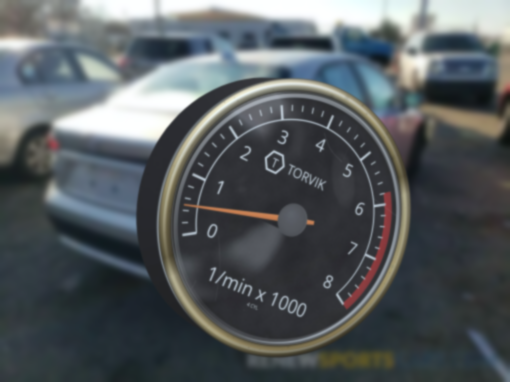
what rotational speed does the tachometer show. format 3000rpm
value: 500rpm
